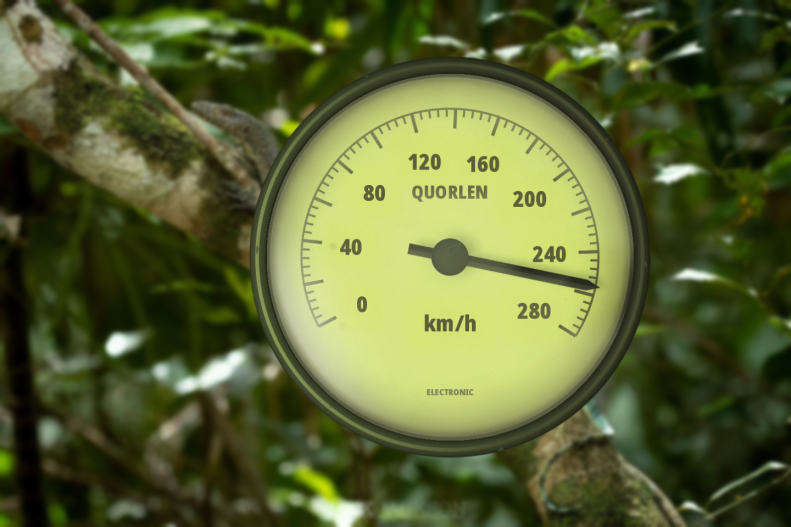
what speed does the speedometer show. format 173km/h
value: 256km/h
